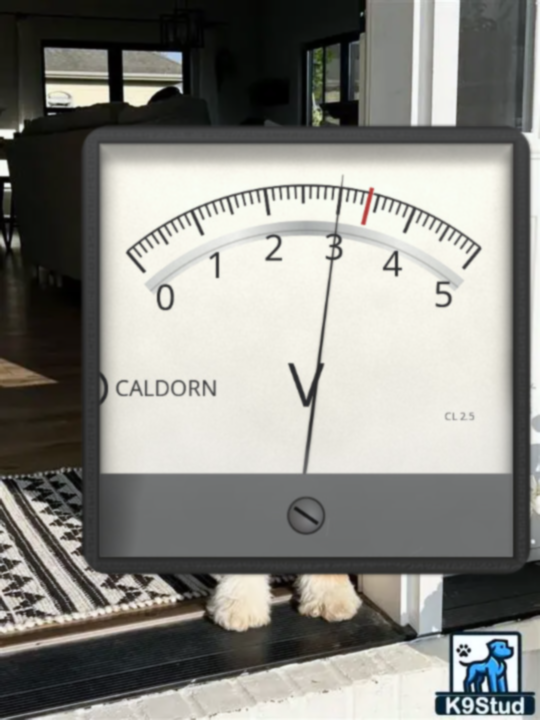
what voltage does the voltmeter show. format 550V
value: 3V
